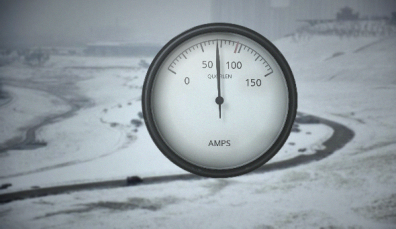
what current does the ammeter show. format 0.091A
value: 70A
